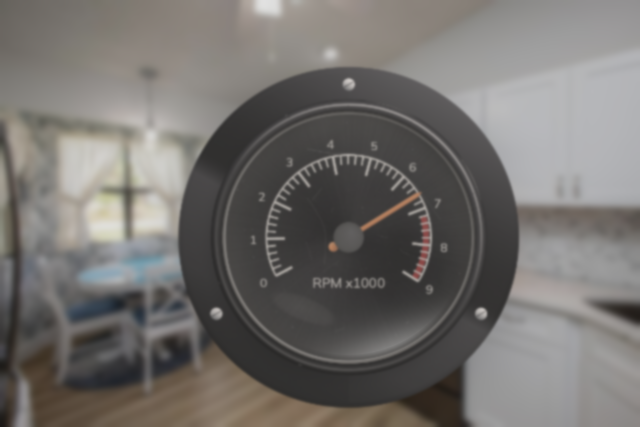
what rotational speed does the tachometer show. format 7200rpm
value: 6600rpm
